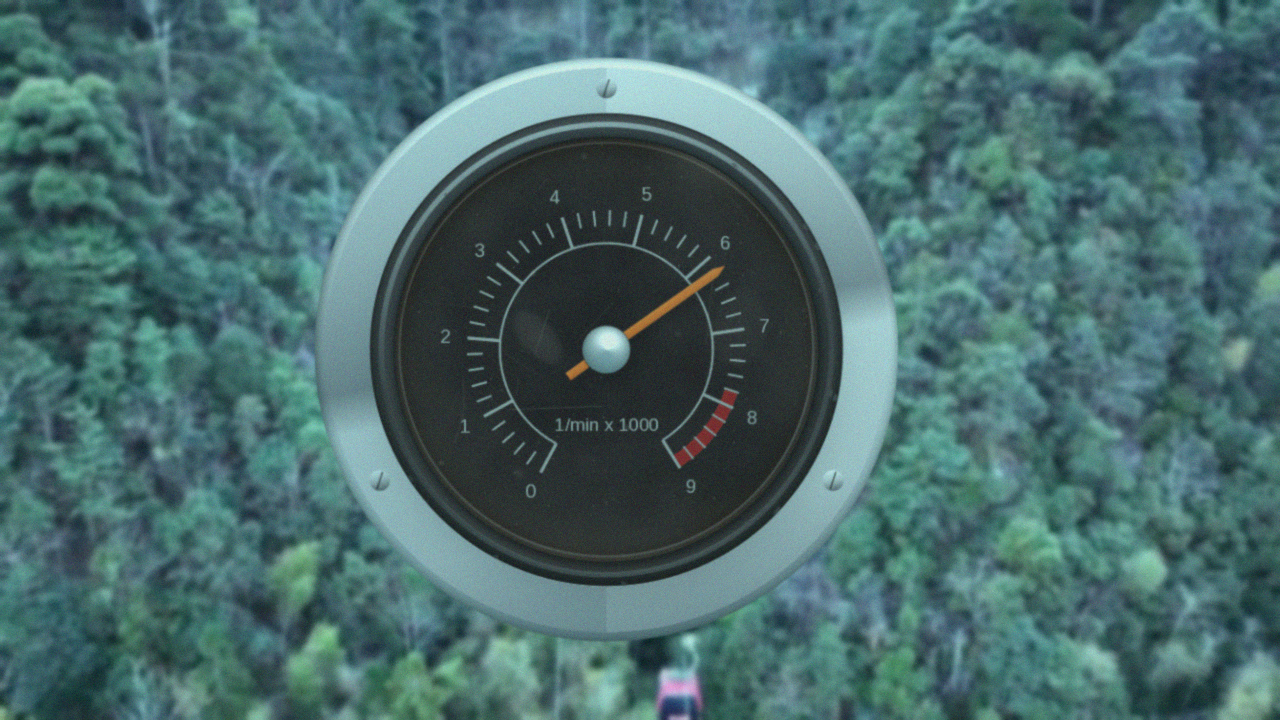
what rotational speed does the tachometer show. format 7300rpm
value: 6200rpm
